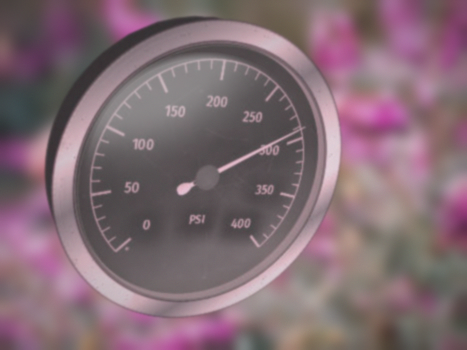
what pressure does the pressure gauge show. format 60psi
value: 290psi
